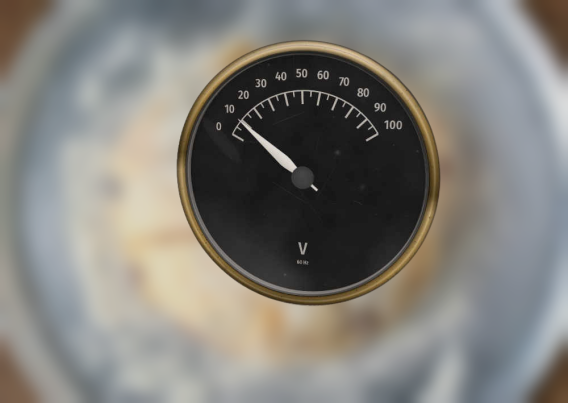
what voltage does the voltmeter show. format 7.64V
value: 10V
